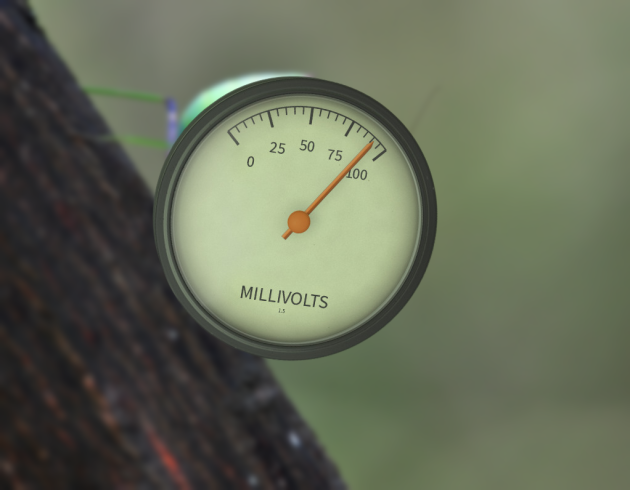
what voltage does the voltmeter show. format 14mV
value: 90mV
